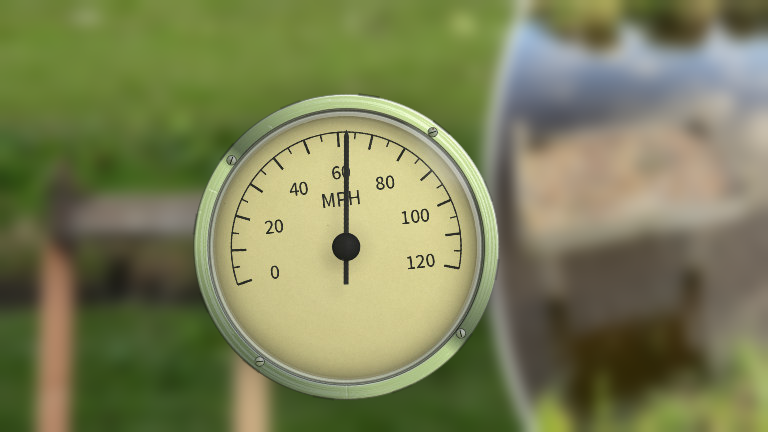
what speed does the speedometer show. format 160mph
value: 62.5mph
